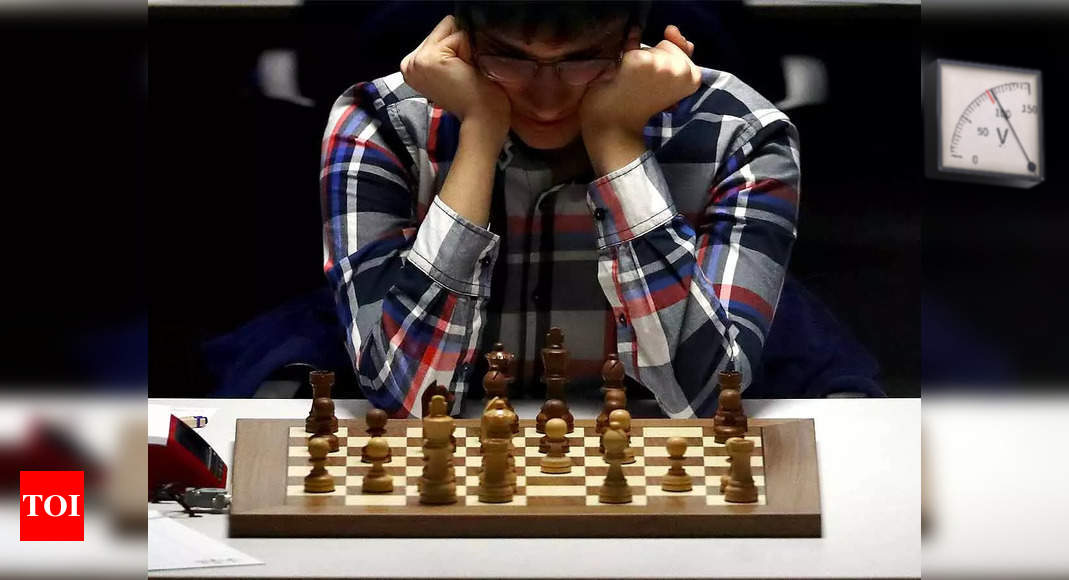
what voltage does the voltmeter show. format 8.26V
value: 100V
